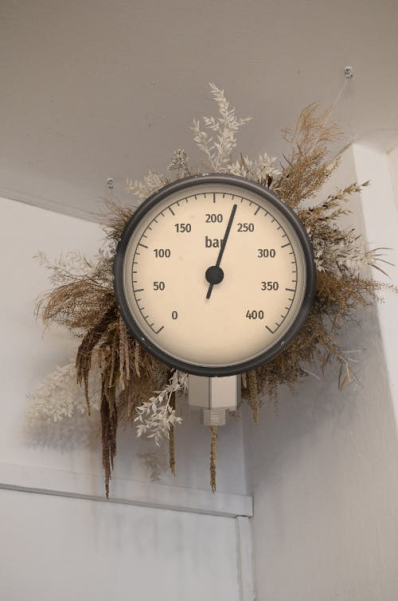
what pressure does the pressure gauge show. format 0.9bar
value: 225bar
